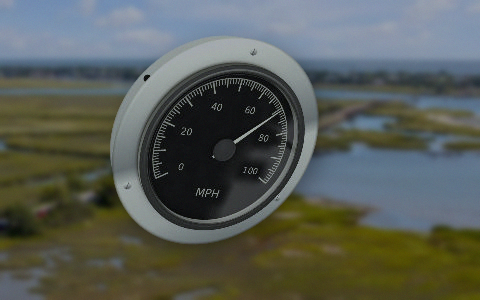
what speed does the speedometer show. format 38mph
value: 70mph
